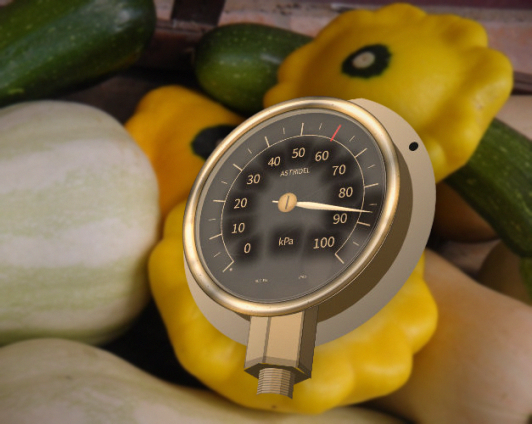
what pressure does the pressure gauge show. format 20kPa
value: 87.5kPa
